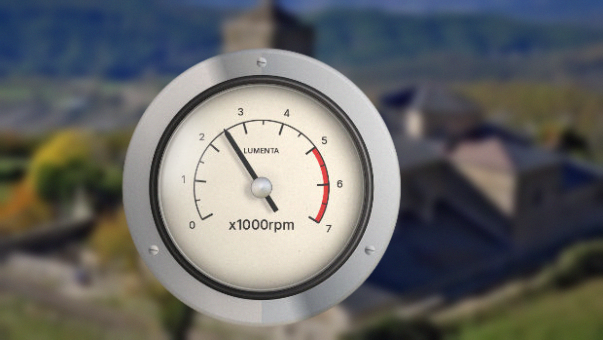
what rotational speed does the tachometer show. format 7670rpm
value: 2500rpm
